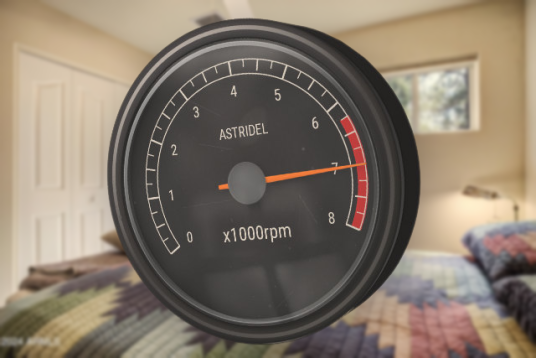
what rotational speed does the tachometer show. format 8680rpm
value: 7000rpm
